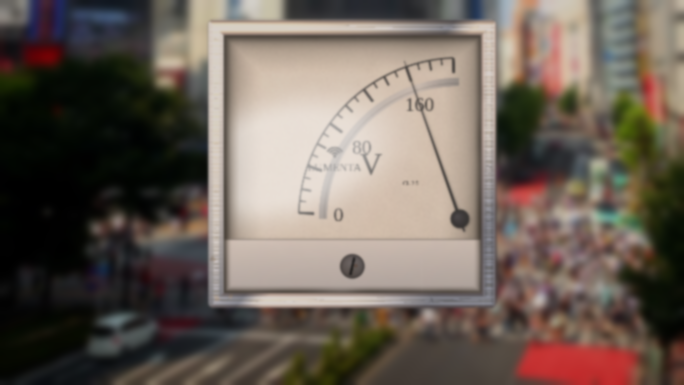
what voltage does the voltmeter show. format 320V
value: 160V
